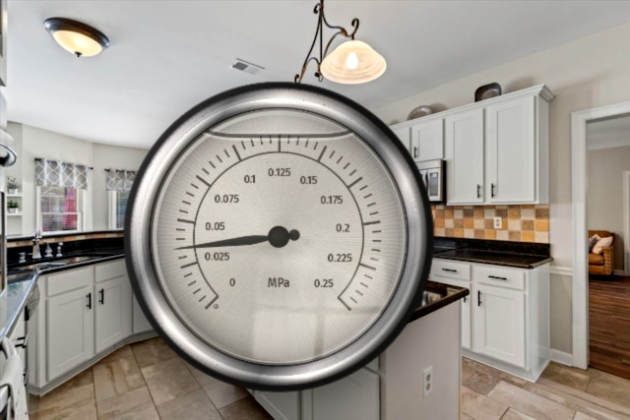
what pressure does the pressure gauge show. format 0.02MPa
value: 0.035MPa
